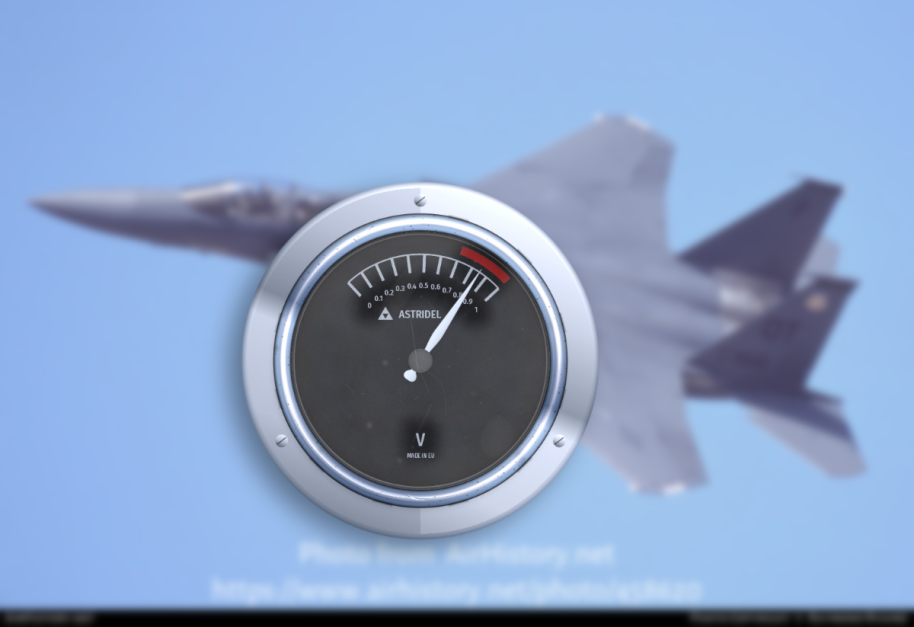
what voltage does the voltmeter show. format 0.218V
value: 0.85V
